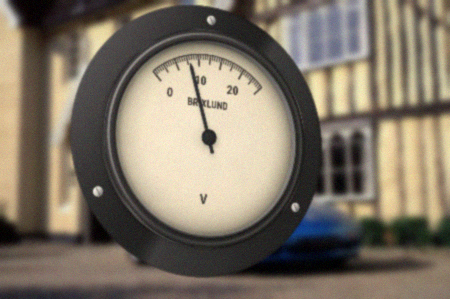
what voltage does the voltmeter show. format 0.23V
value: 7.5V
